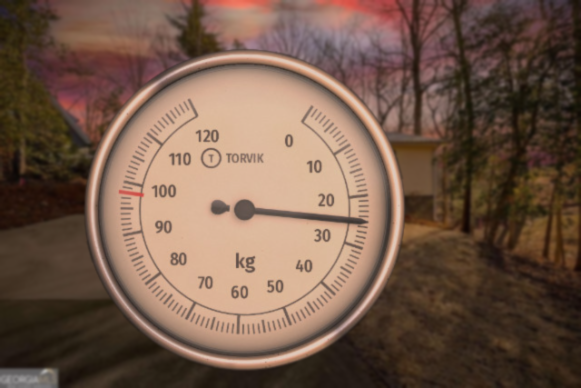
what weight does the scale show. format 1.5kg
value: 25kg
